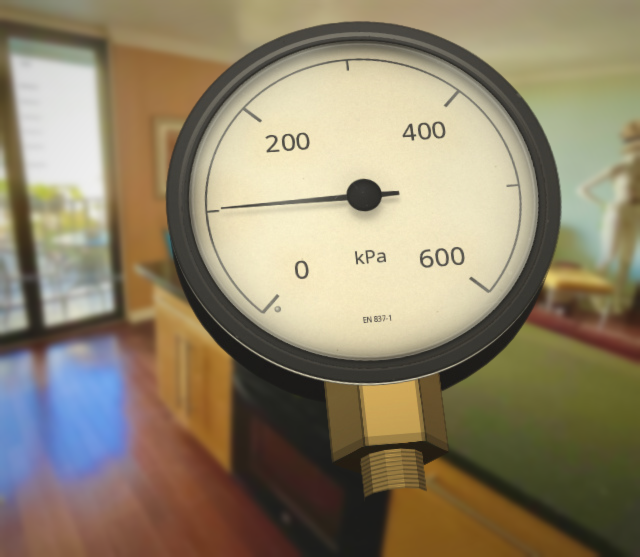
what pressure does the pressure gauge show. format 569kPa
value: 100kPa
